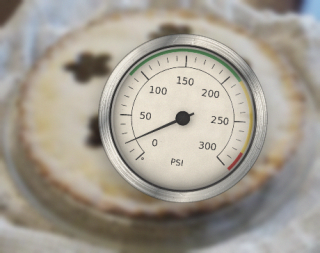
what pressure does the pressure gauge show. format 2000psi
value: 20psi
